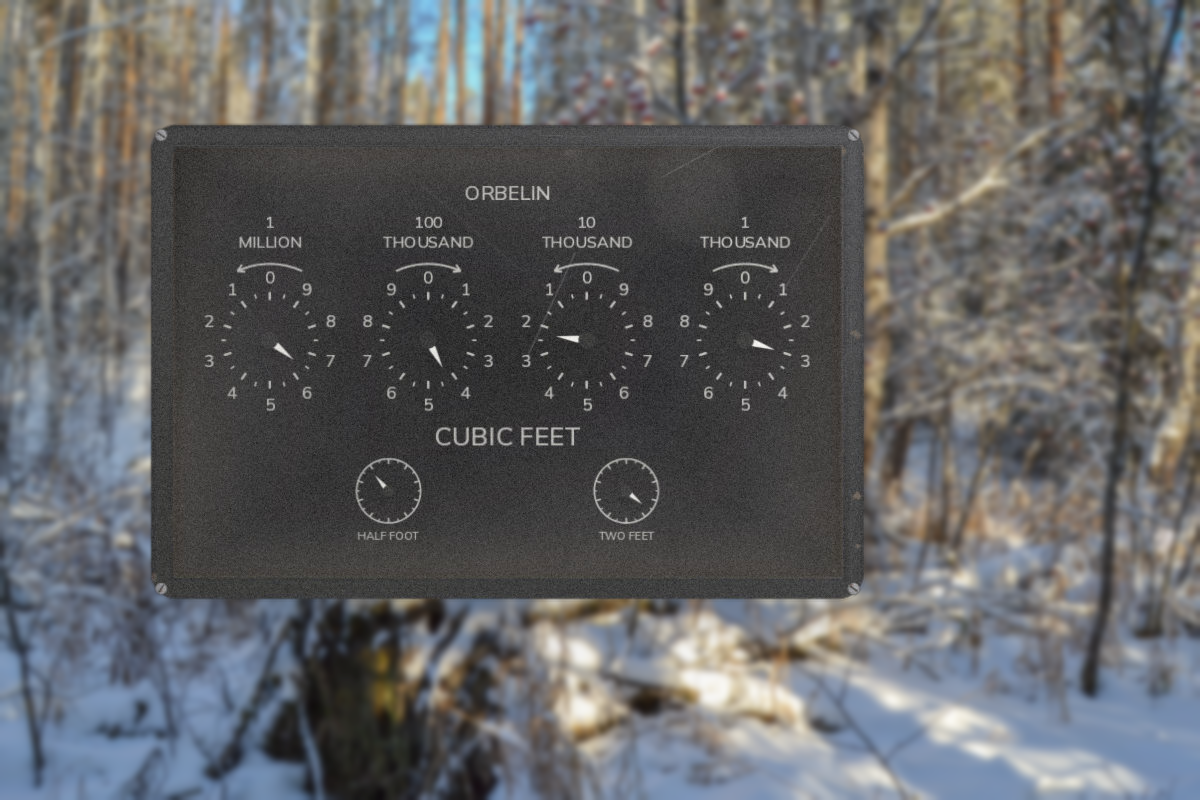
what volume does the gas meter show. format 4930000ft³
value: 642300ft³
